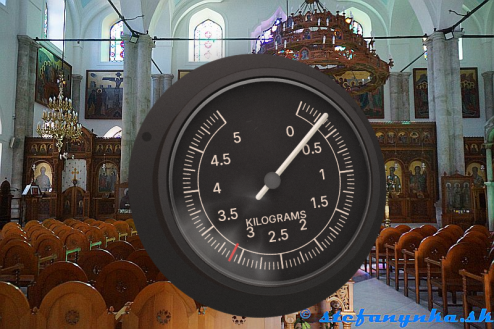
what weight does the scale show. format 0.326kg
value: 0.3kg
